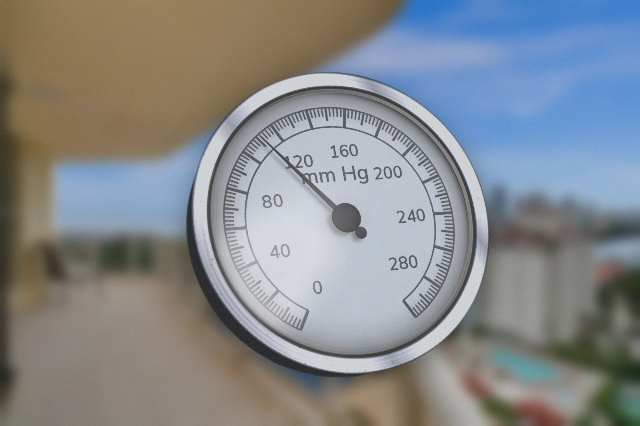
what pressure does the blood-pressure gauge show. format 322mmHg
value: 110mmHg
